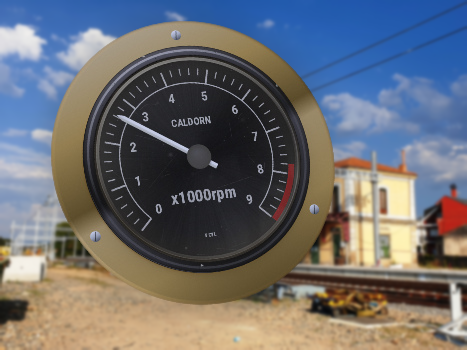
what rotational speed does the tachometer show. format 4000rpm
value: 2600rpm
